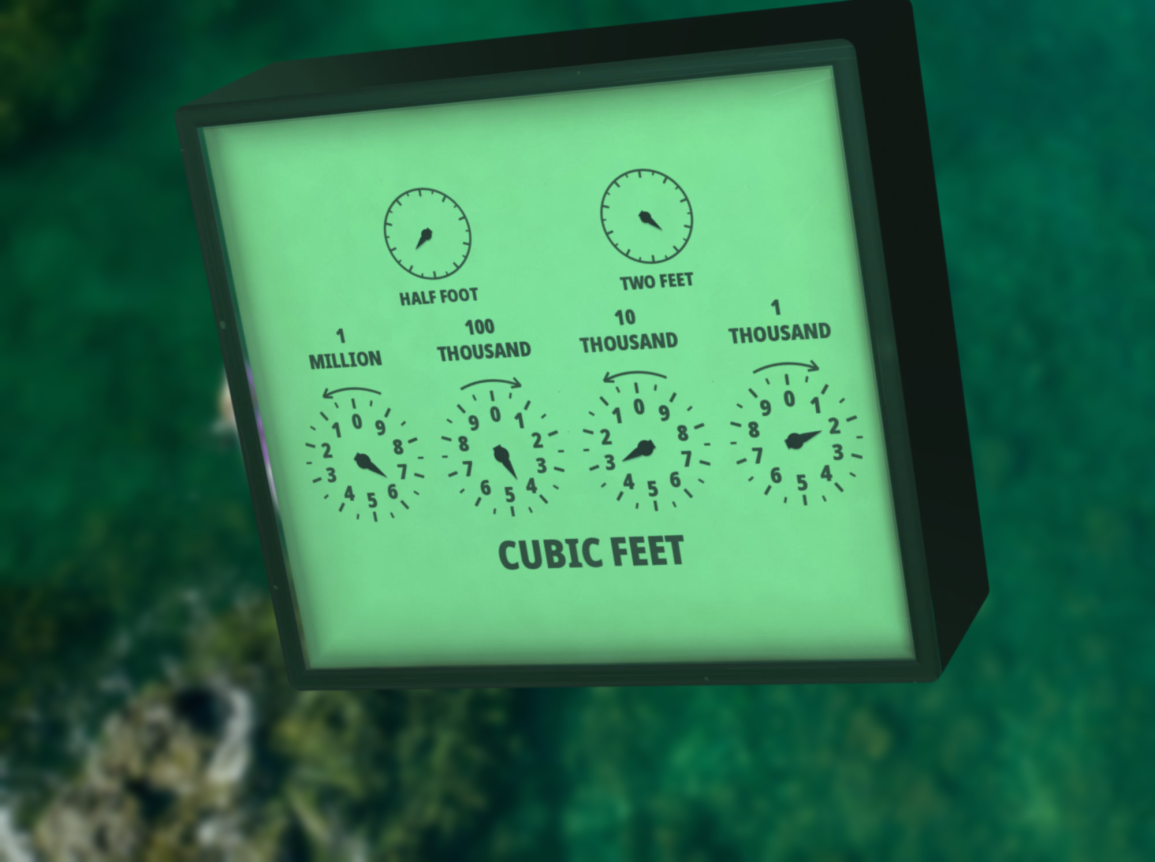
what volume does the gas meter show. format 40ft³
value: 643200ft³
